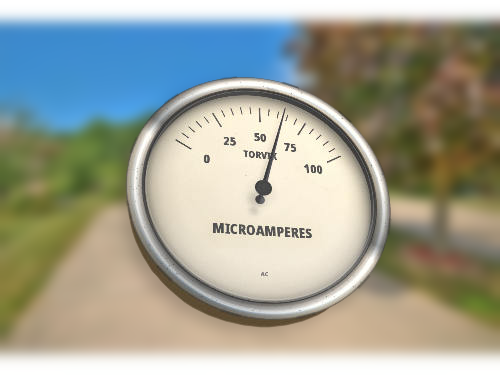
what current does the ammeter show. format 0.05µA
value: 62.5µA
